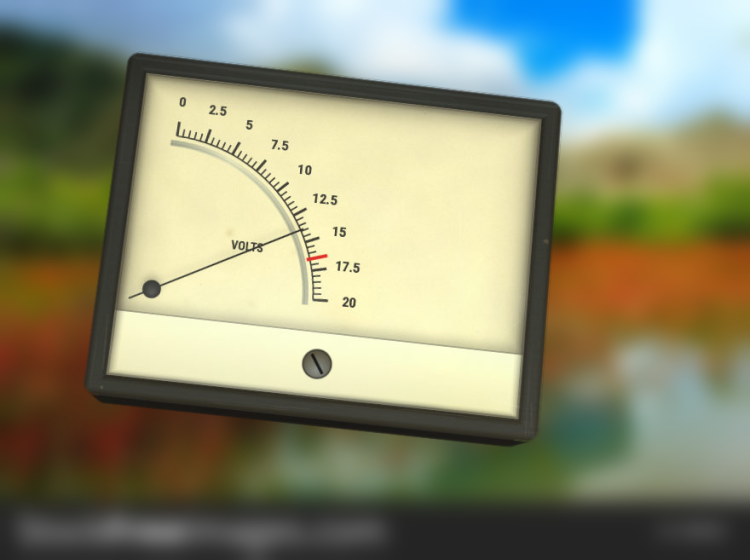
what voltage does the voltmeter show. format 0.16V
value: 14V
